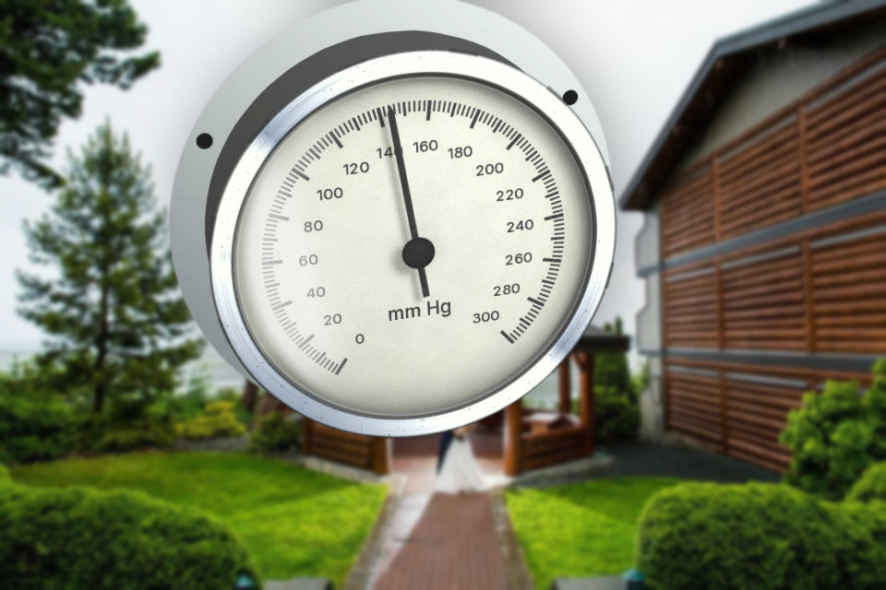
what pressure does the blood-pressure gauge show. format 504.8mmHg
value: 144mmHg
